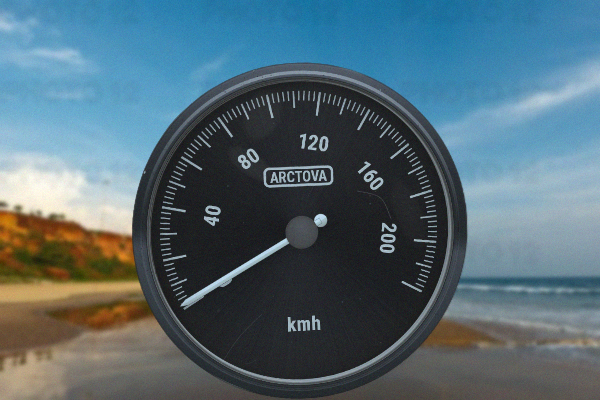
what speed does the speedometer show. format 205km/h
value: 2km/h
